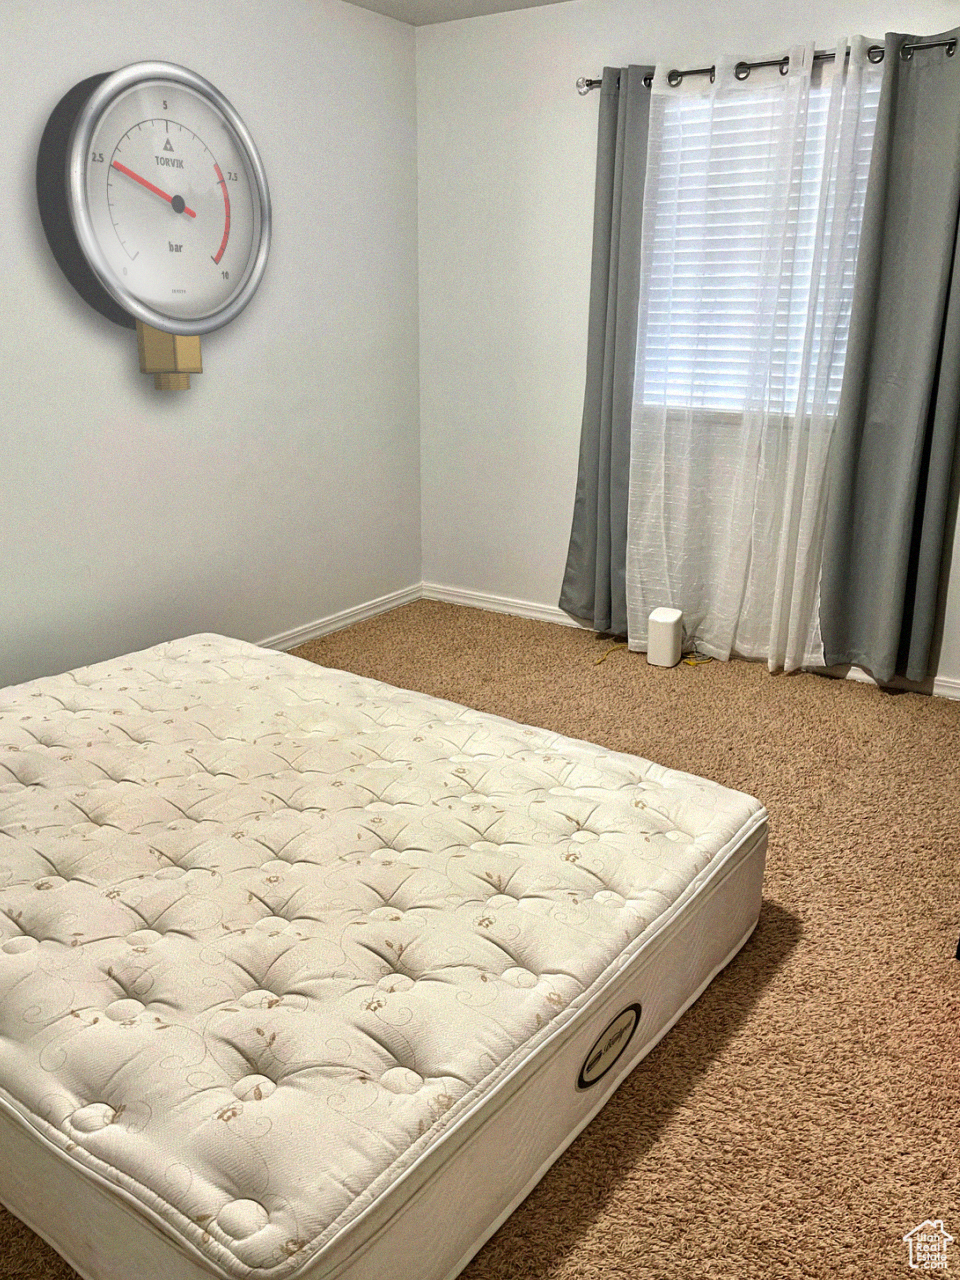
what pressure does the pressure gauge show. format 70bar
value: 2.5bar
